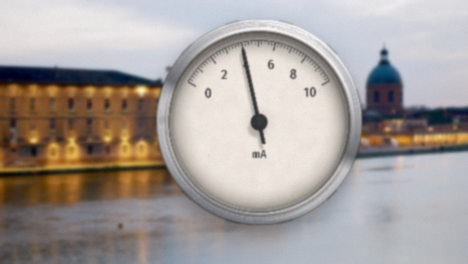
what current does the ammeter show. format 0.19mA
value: 4mA
